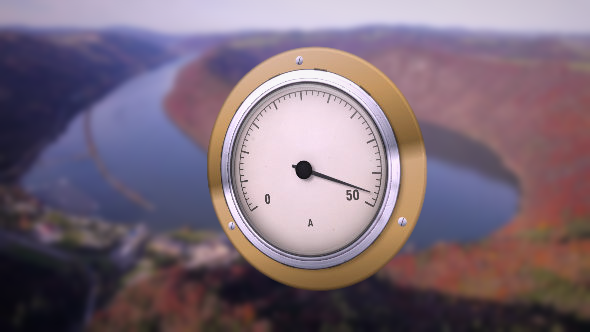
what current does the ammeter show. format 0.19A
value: 48A
